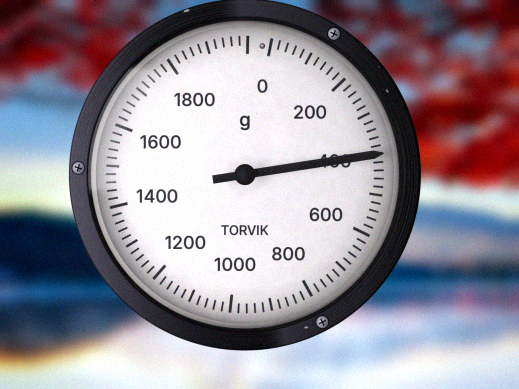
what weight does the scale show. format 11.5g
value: 400g
